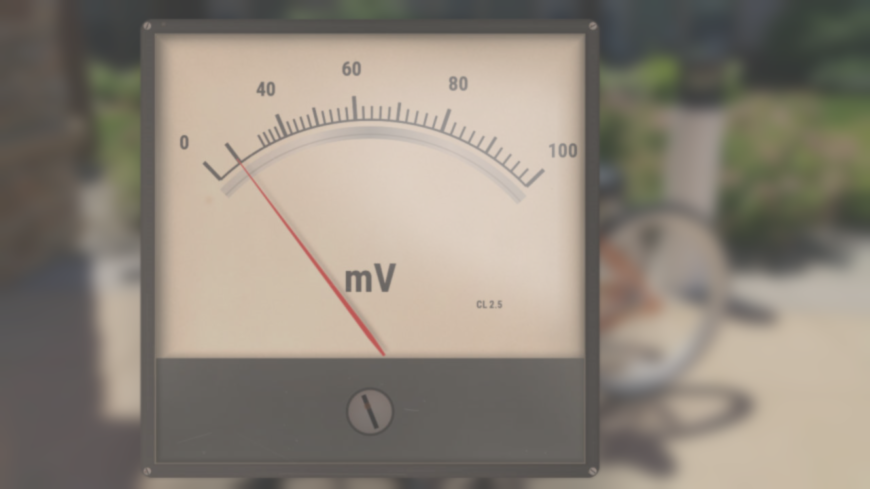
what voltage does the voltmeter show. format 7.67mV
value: 20mV
